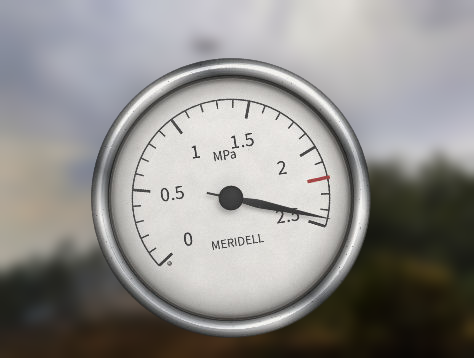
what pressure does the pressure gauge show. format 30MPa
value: 2.45MPa
